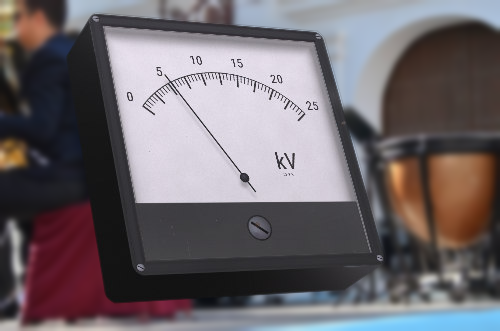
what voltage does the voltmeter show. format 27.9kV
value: 5kV
